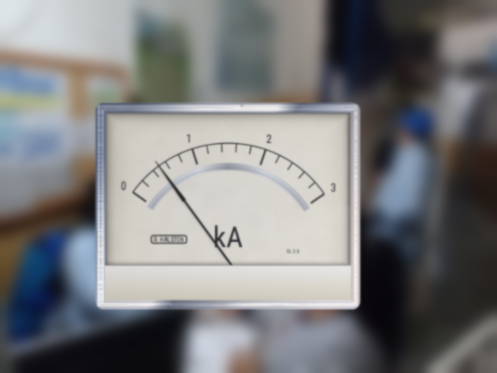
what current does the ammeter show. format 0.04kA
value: 0.5kA
